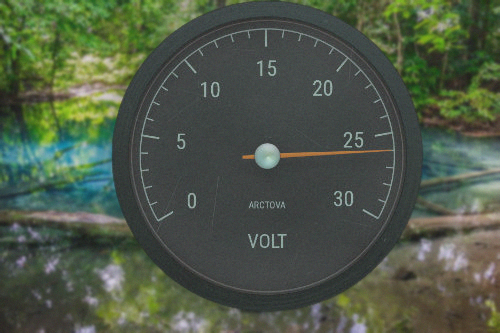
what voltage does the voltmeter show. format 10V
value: 26V
